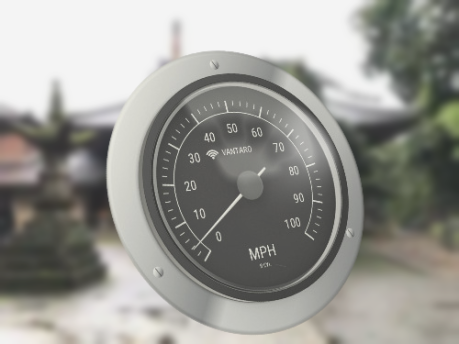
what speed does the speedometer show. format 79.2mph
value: 4mph
